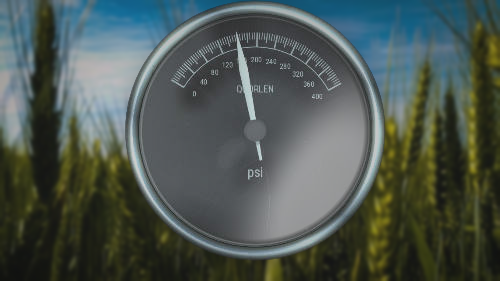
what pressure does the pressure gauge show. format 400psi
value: 160psi
